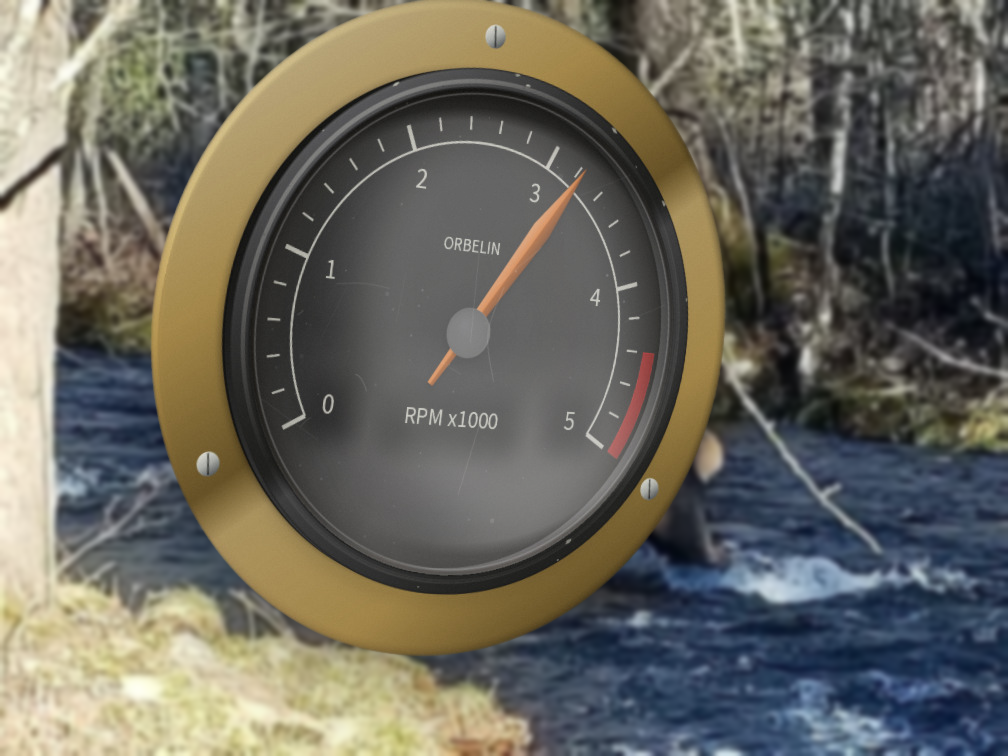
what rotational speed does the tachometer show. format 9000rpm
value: 3200rpm
